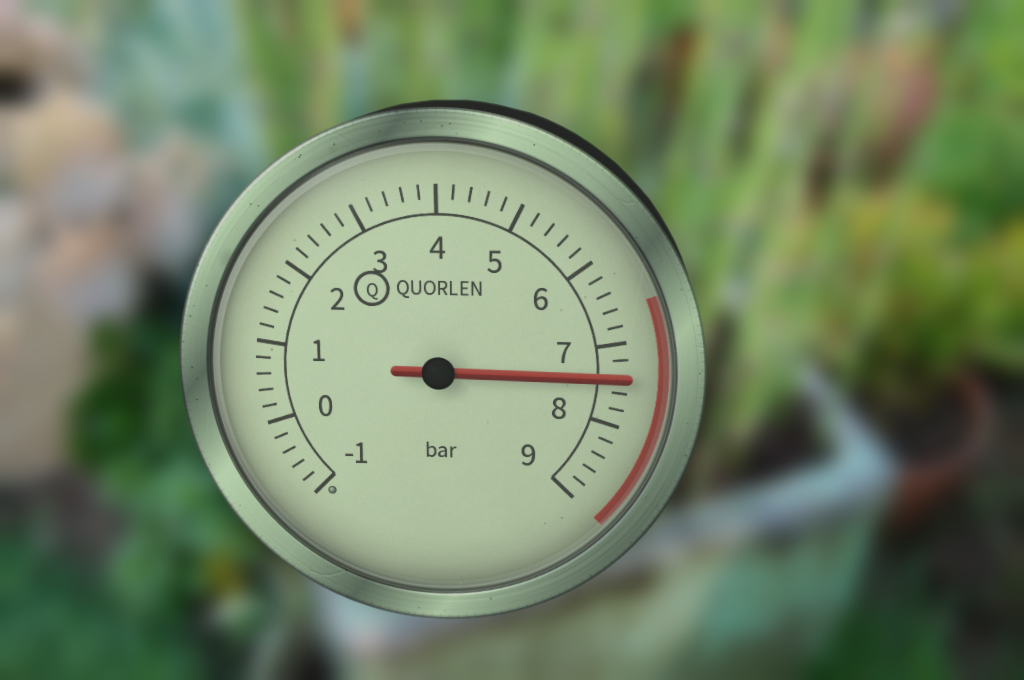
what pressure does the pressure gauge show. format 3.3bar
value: 7.4bar
